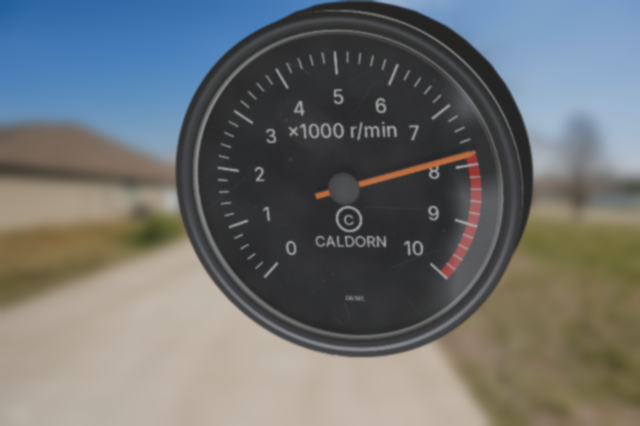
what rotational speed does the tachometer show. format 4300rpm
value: 7800rpm
